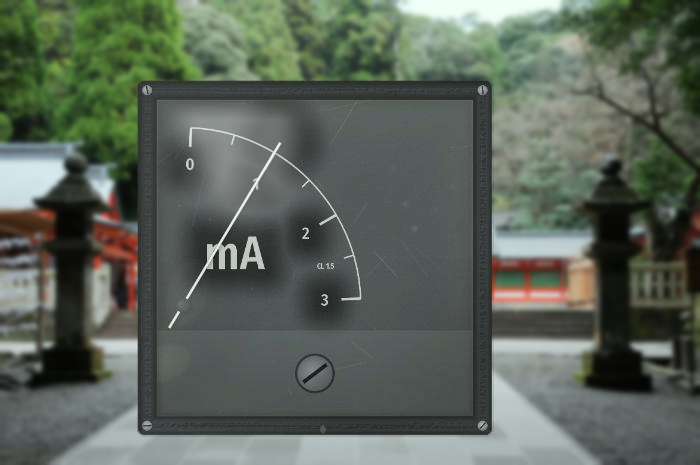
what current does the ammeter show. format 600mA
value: 1mA
